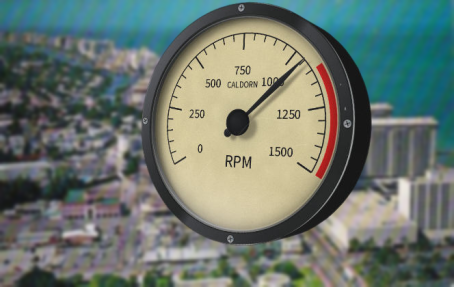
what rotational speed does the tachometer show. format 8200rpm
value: 1050rpm
